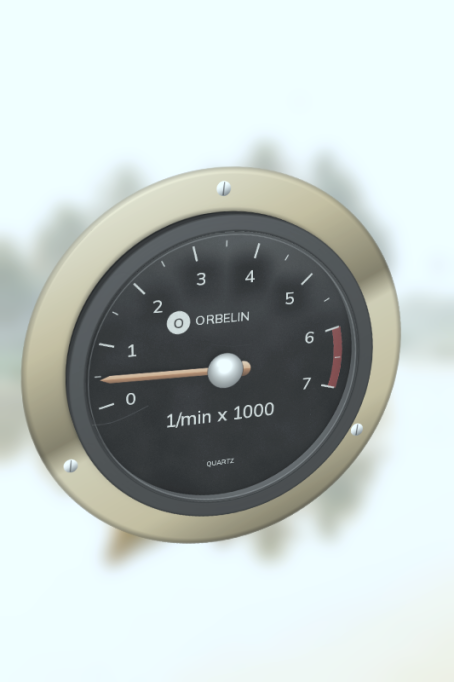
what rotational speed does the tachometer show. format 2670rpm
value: 500rpm
